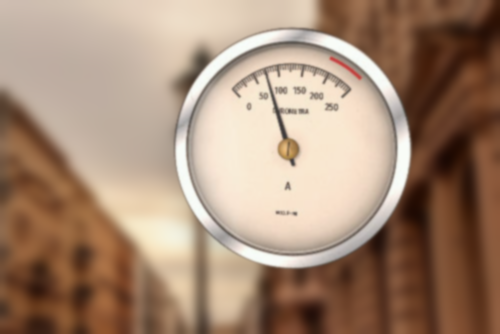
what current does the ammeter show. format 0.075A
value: 75A
